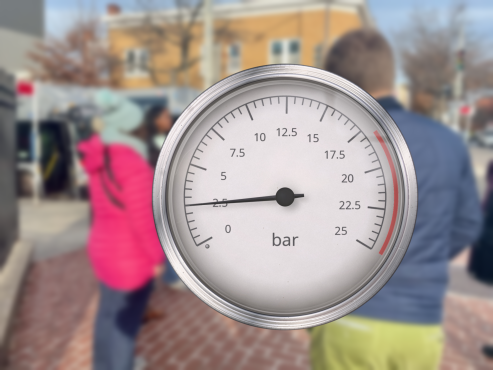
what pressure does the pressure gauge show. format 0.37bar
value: 2.5bar
